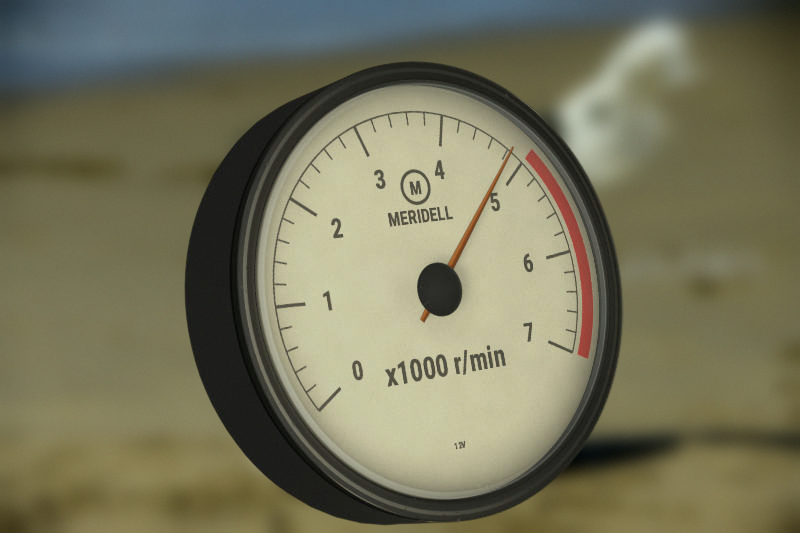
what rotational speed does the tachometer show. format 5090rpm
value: 4800rpm
